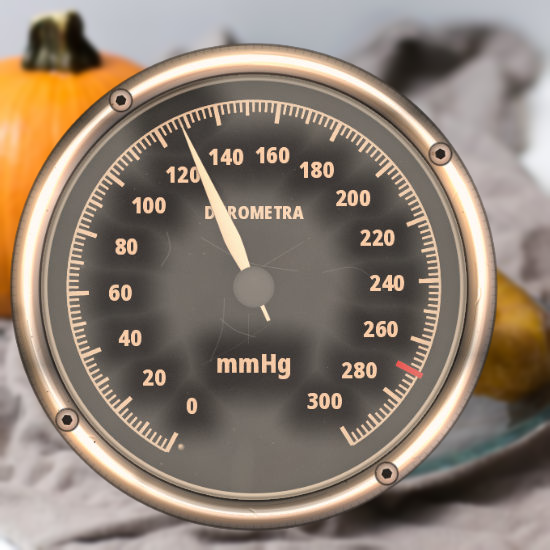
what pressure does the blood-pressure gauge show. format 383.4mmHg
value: 128mmHg
